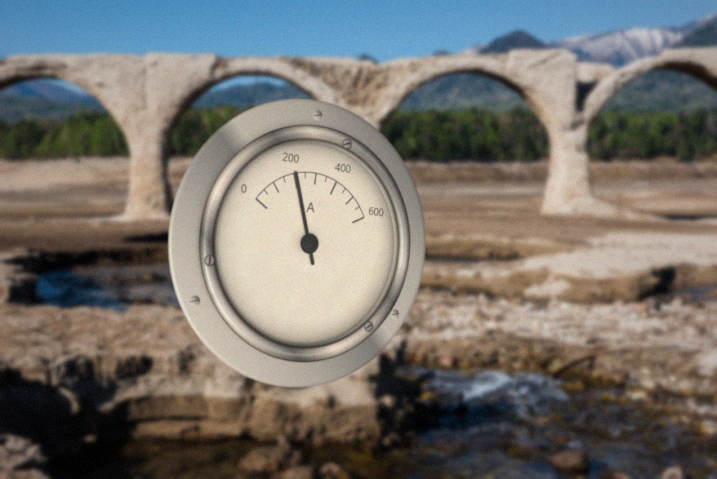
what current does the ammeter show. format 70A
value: 200A
